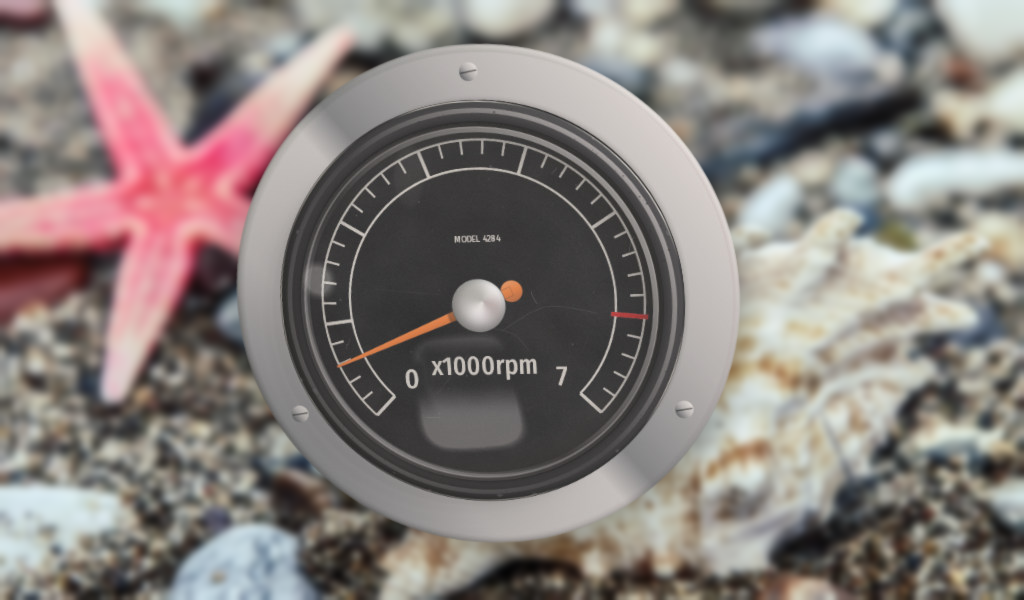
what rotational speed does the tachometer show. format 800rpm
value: 600rpm
